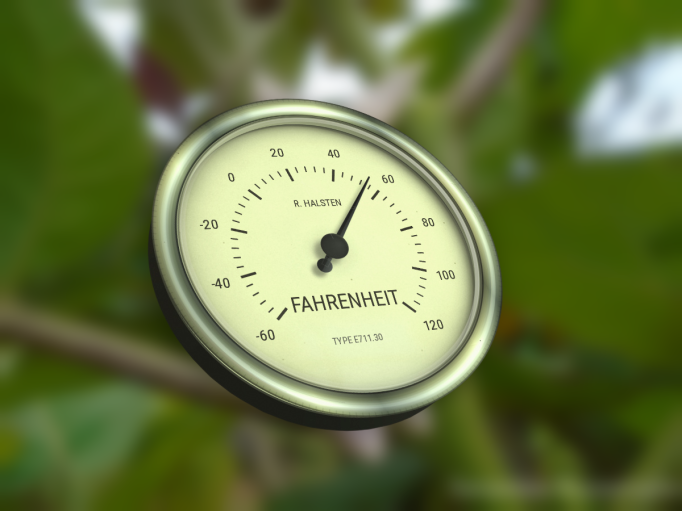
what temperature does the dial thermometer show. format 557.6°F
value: 54°F
